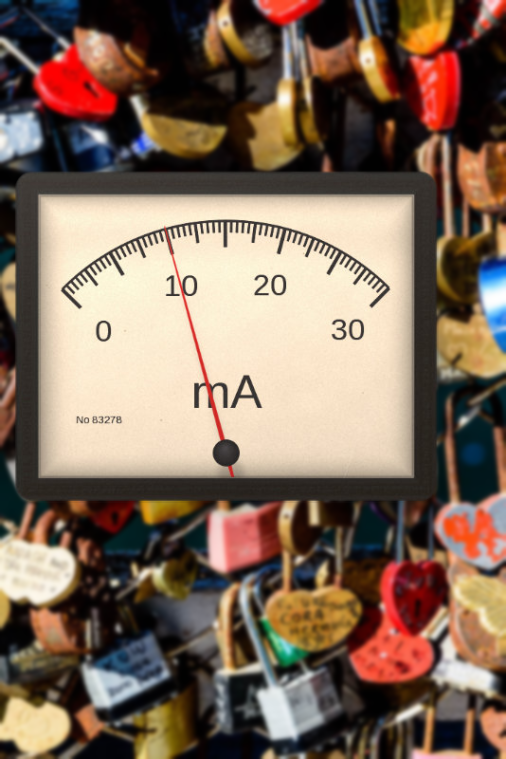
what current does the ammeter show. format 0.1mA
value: 10mA
